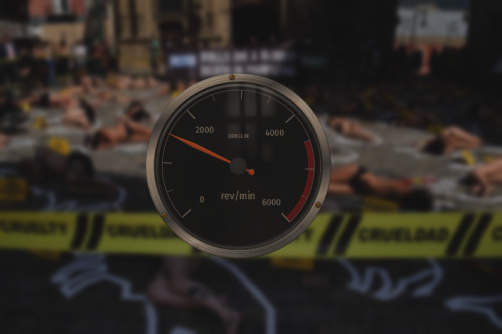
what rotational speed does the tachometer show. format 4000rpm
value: 1500rpm
